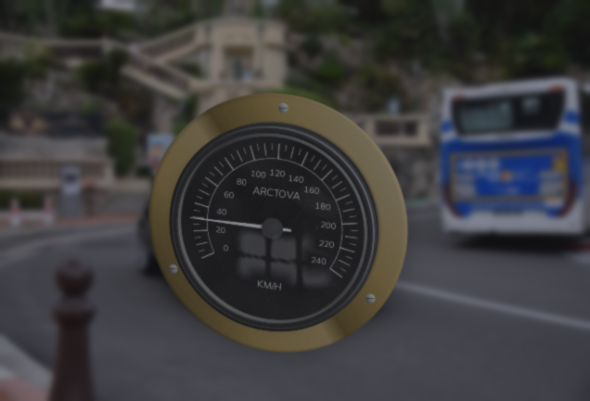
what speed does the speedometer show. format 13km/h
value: 30km/h
